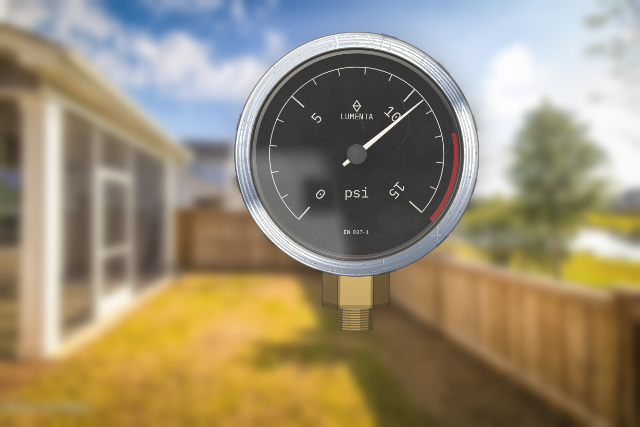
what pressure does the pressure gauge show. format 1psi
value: 10.5psi
